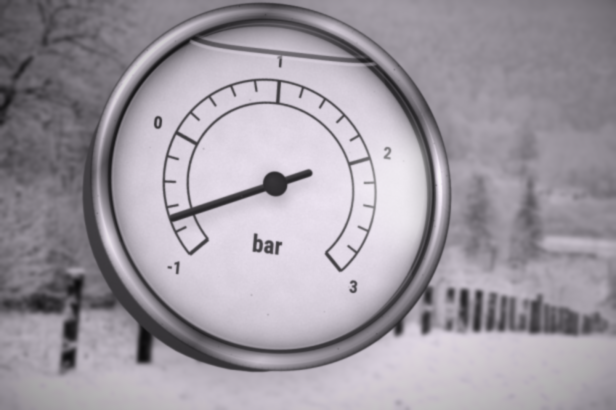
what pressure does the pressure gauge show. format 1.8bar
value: -0.7bar
